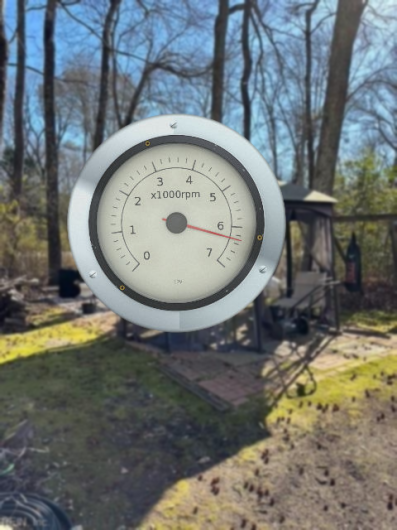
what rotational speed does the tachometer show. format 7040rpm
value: 6300rpm
